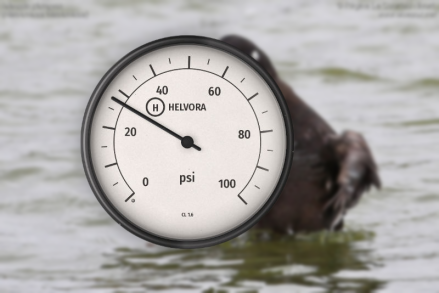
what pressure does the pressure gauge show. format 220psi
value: 27.5psi
